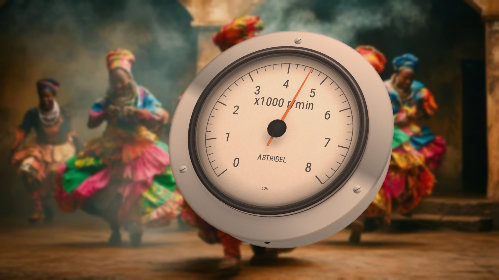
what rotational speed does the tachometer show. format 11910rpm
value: 4600rpm
